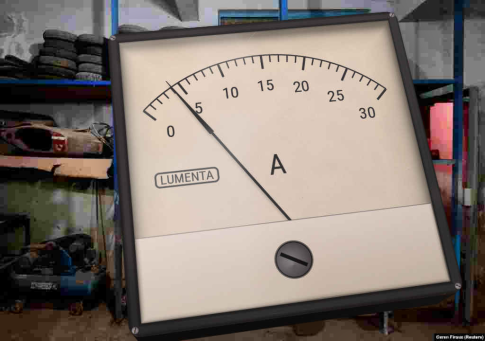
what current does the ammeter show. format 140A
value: 4A
